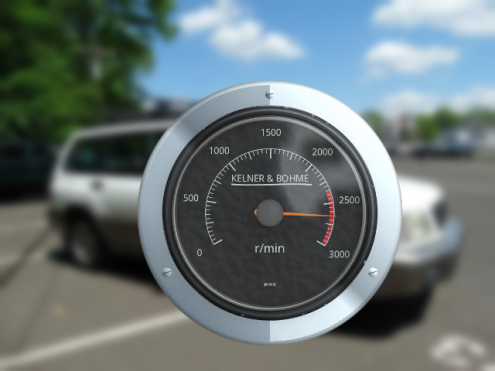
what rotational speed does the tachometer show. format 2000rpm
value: 2650rpm
